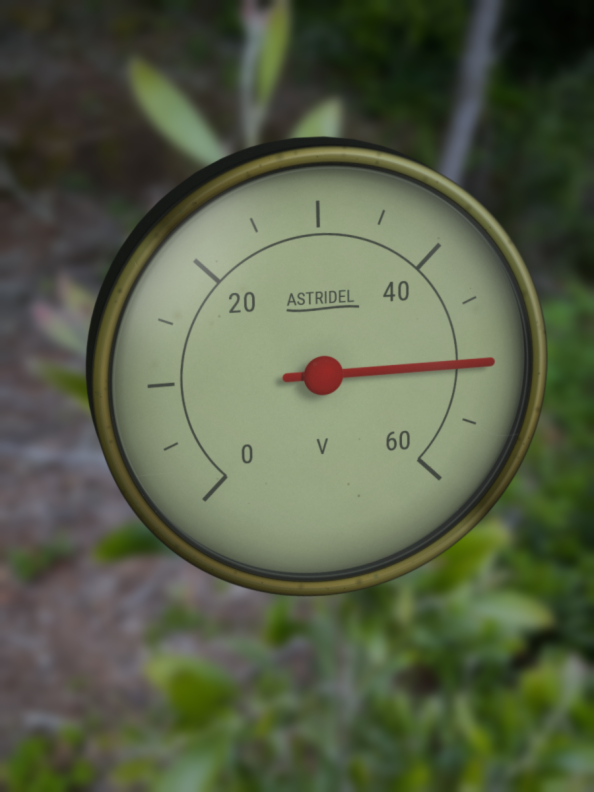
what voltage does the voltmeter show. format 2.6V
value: 50V
